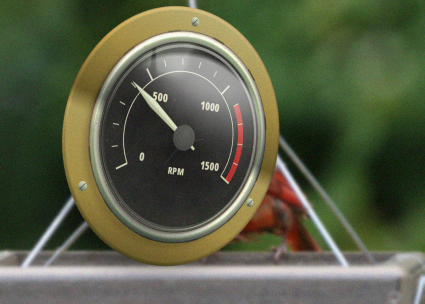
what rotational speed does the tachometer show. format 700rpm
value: 400rpm
